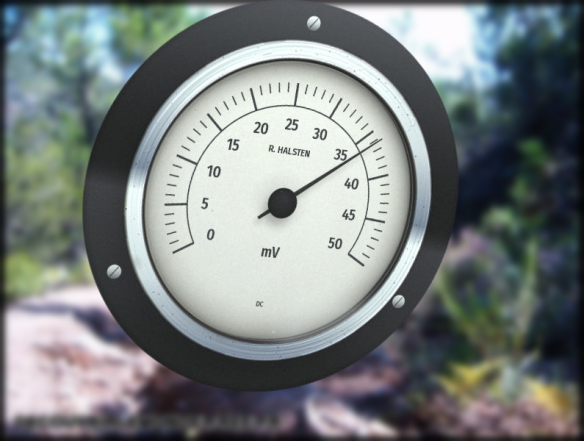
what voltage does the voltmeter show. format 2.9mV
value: 36mV
